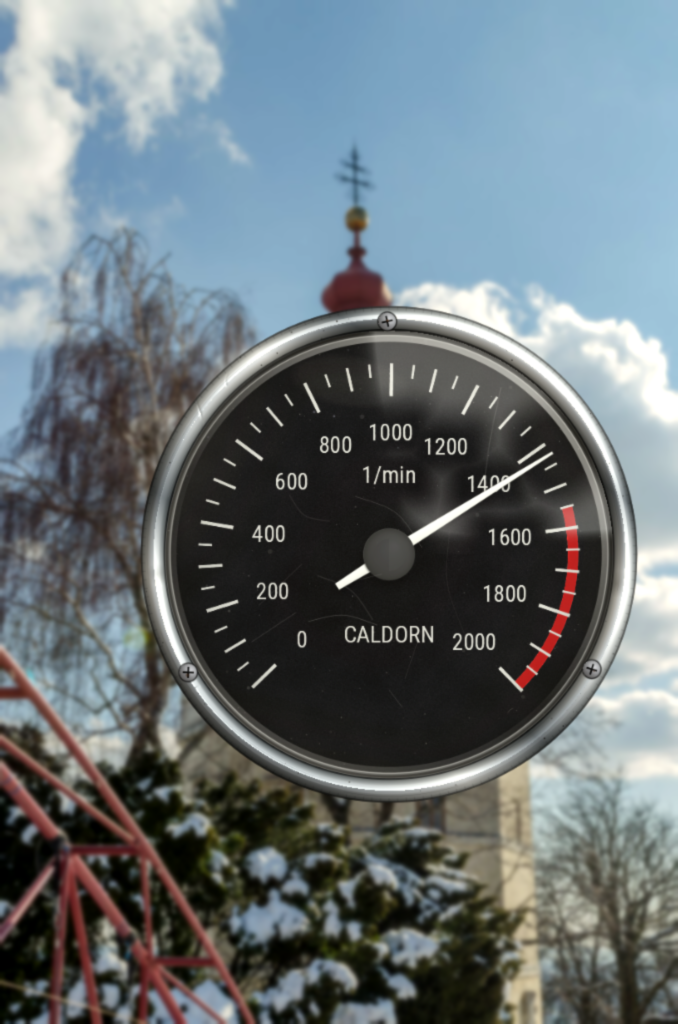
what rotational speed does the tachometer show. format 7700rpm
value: 1425rpm
